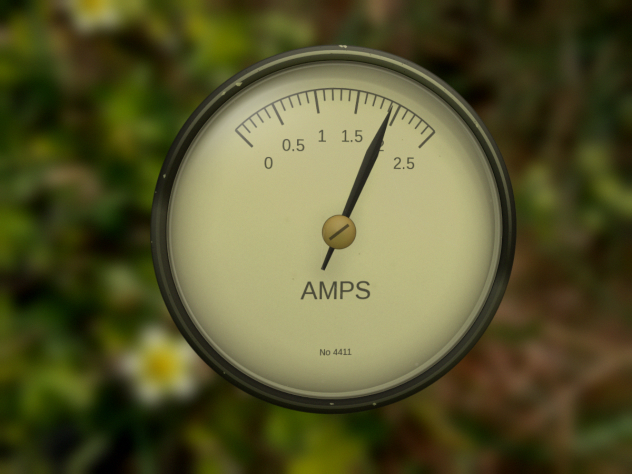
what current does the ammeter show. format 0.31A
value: 1.9A
